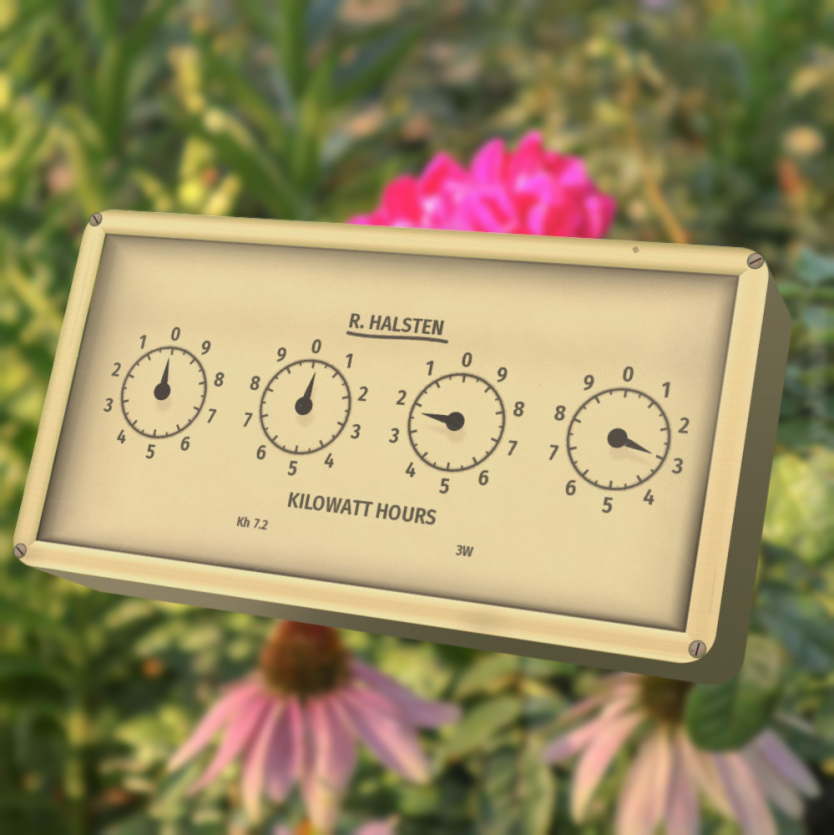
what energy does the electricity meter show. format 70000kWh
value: 23kWh
